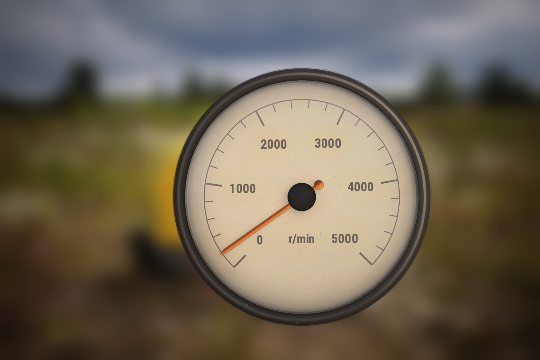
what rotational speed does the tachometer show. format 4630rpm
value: 200rpm
